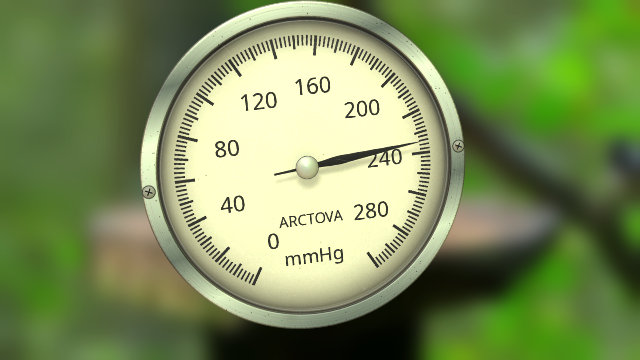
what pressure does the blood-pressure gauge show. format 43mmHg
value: 234mmHg
